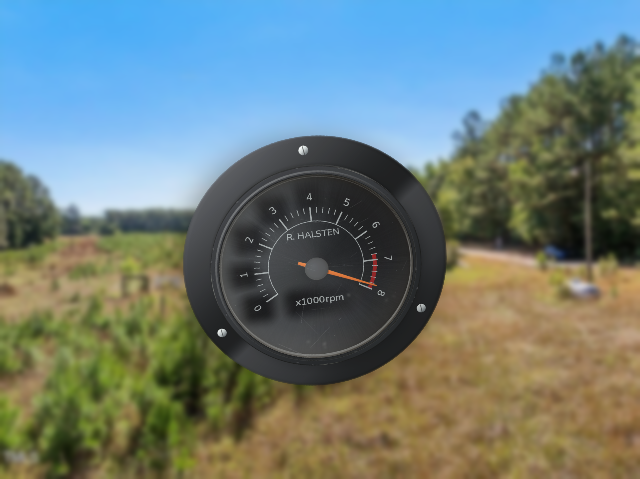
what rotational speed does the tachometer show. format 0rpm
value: 7800rpm
